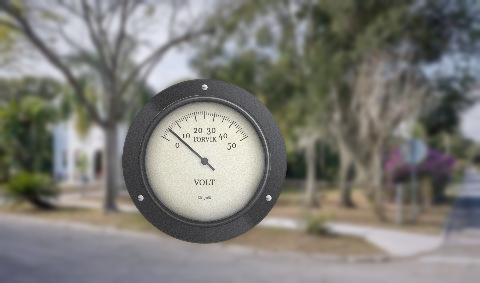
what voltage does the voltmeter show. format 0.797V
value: 5V
